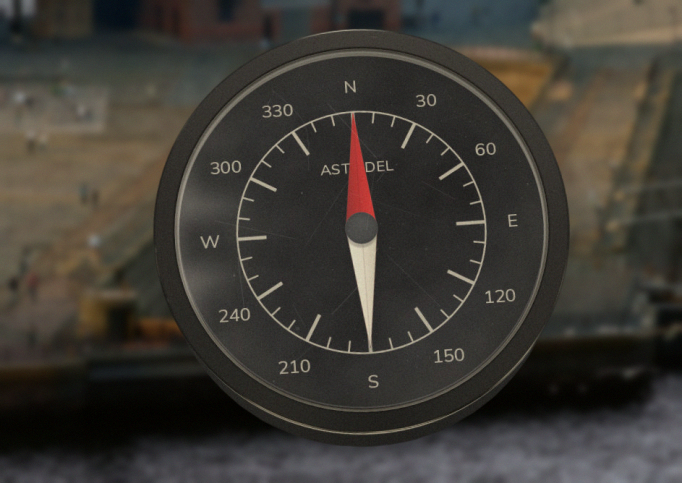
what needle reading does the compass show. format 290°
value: 0°
